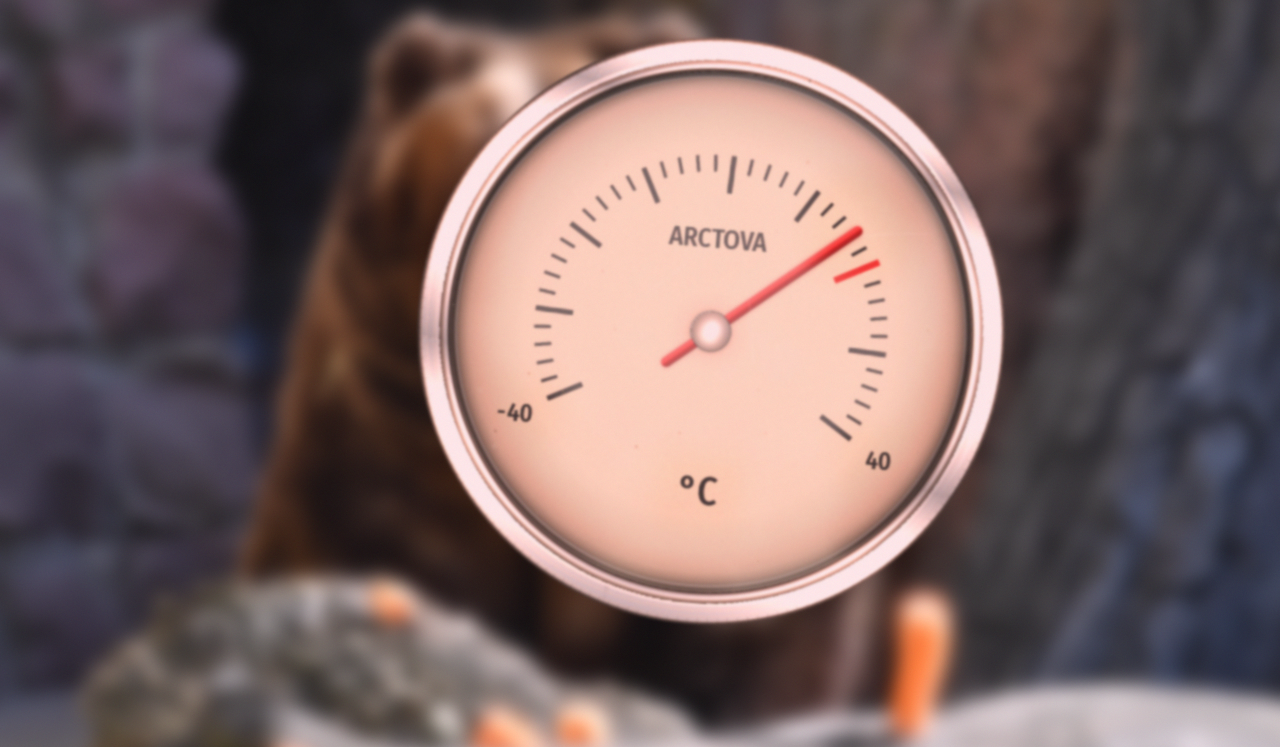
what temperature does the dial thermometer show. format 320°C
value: 16°C
